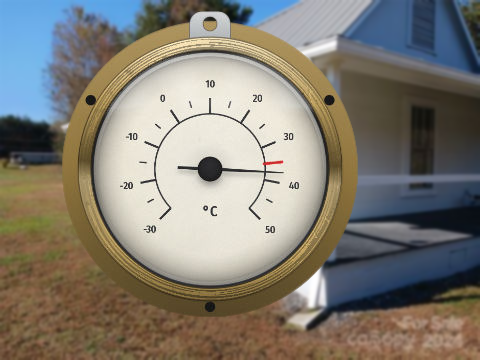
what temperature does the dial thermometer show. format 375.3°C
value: 37.5°C
